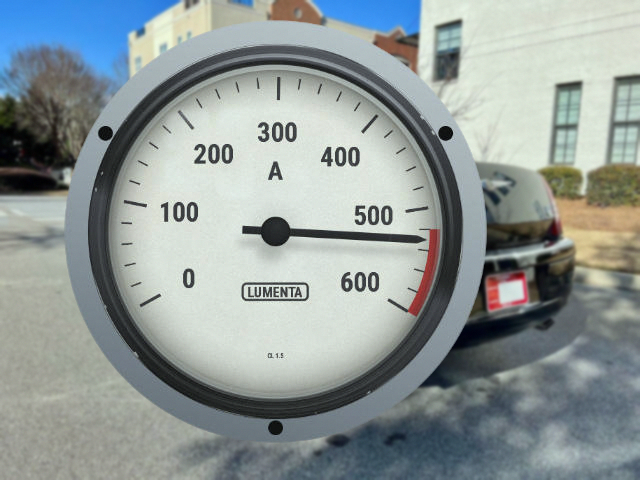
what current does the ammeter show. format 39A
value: 530A
